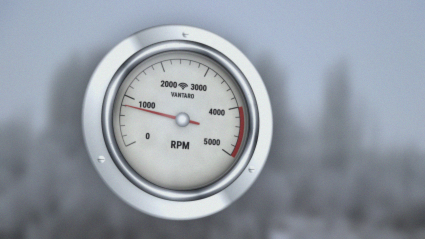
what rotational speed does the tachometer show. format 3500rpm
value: 800rpm
